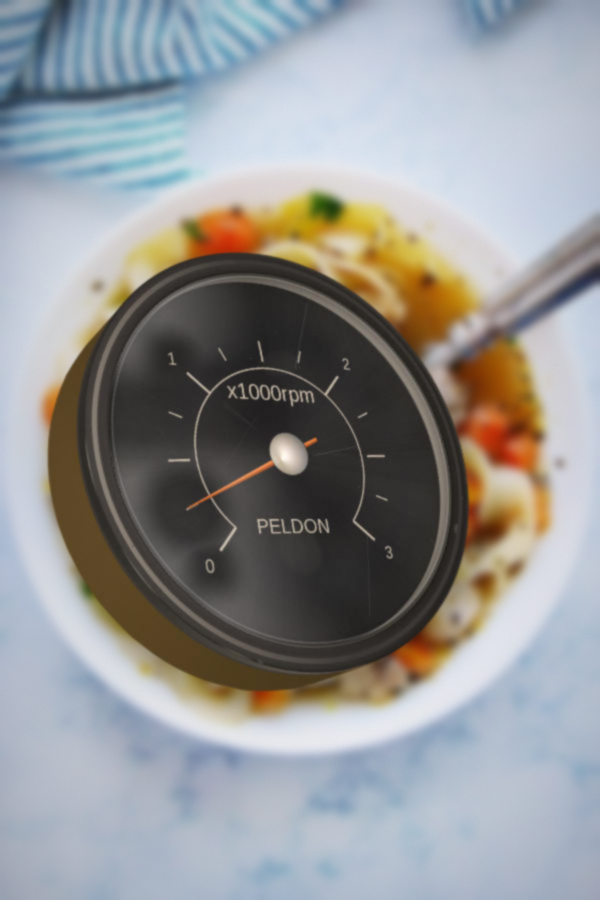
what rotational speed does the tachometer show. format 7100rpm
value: 250rpm
